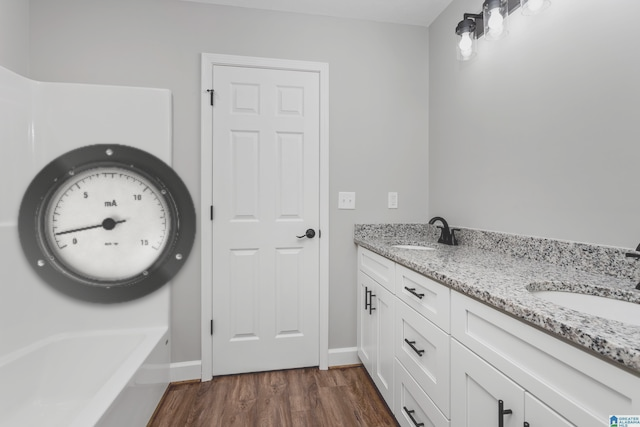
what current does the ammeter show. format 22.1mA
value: 1mA
